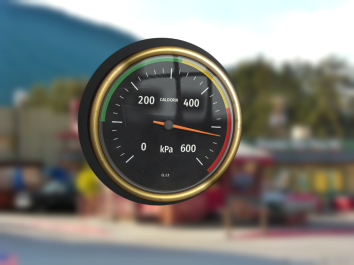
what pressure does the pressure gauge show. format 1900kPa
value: 520kPa
